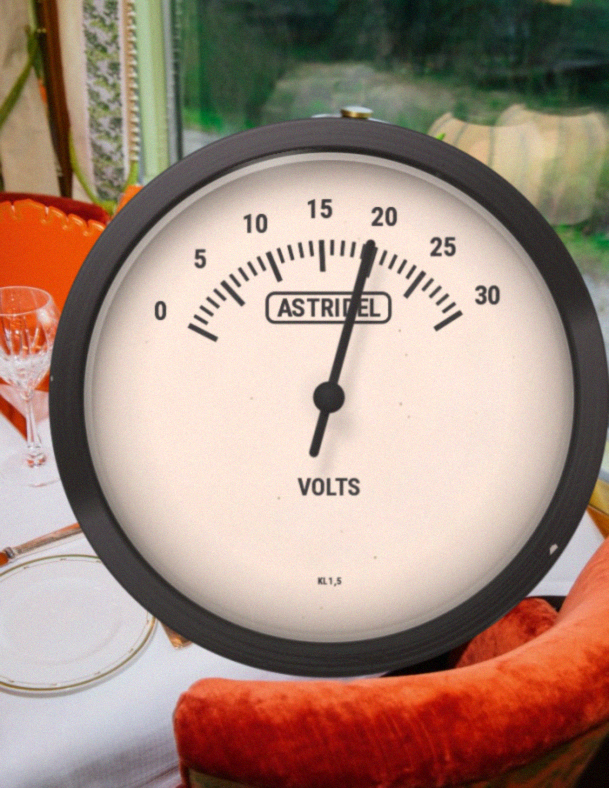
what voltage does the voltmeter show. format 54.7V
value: 19.5V
